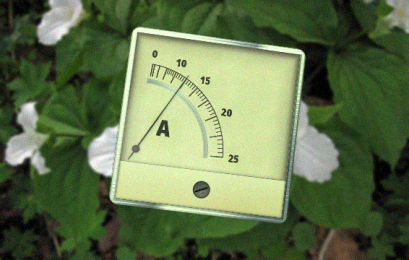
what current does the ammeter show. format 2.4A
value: 12.5A
